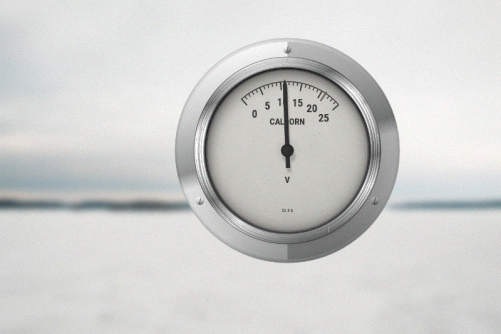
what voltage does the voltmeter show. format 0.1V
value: 11V
